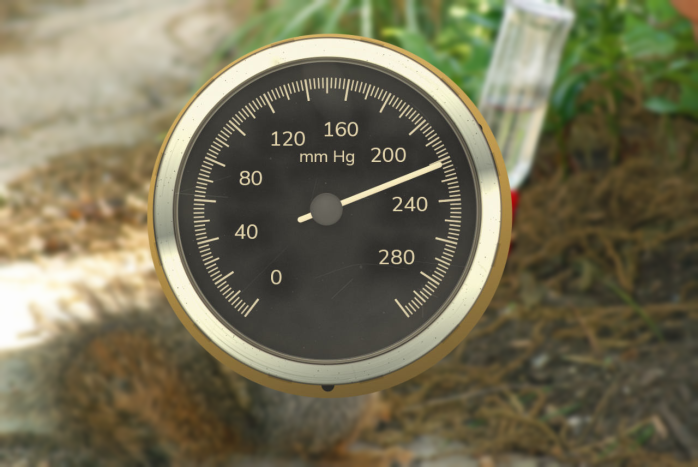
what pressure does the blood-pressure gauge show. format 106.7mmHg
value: 222mmHg
